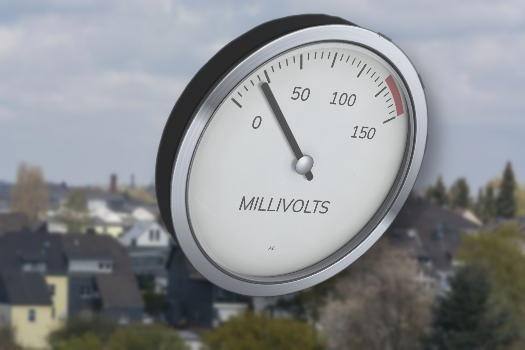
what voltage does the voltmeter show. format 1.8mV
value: 20mV
